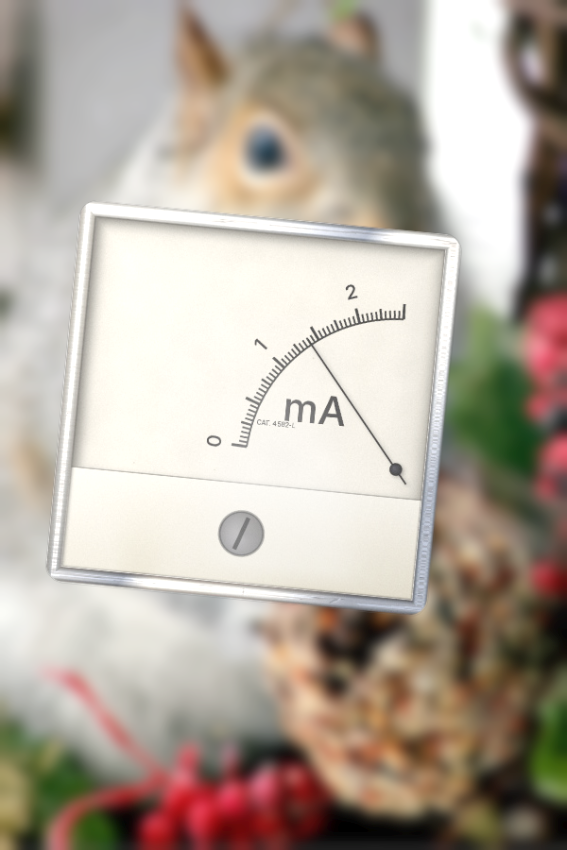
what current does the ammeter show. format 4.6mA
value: 1.4mA
